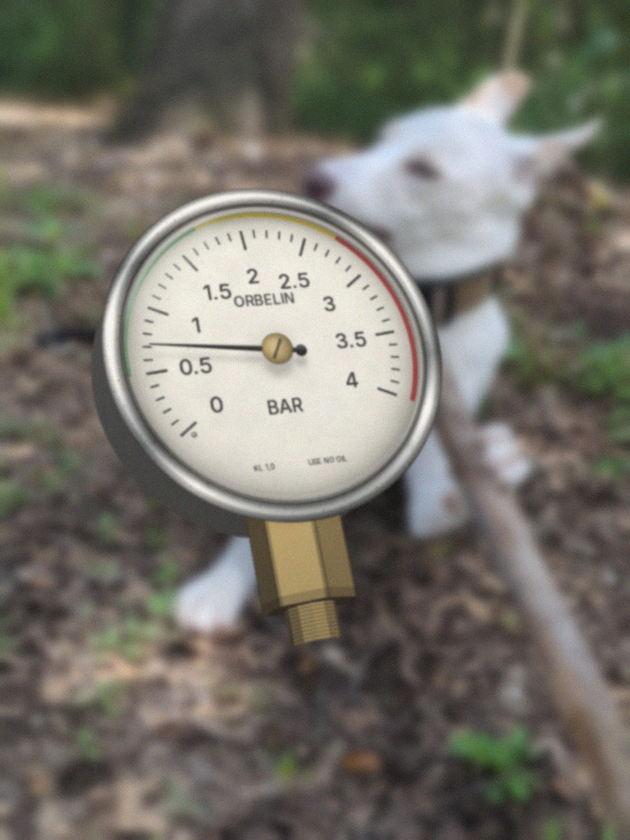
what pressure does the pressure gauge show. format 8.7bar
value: 0.7bar
